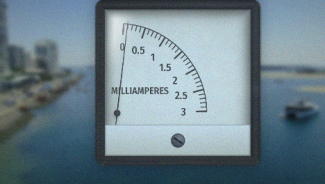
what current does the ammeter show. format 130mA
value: 0.1mA
